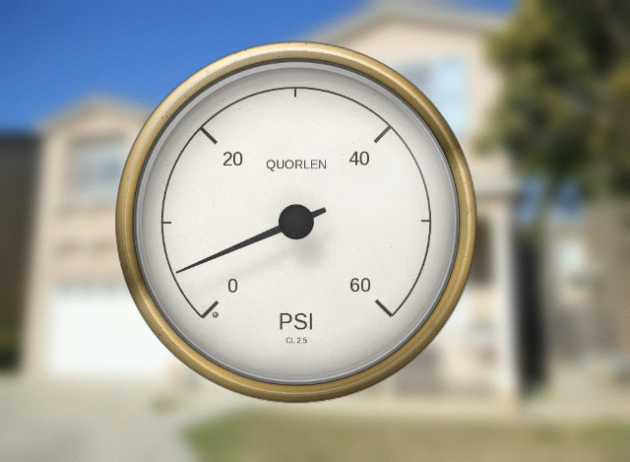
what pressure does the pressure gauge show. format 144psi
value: 5psi
